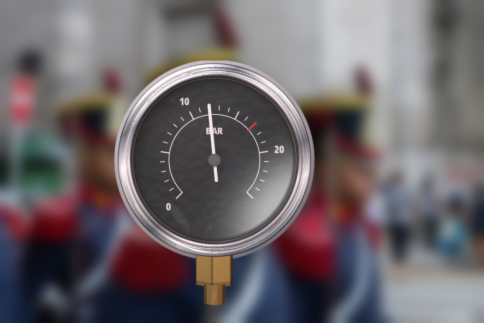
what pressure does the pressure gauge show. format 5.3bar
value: 12bar
